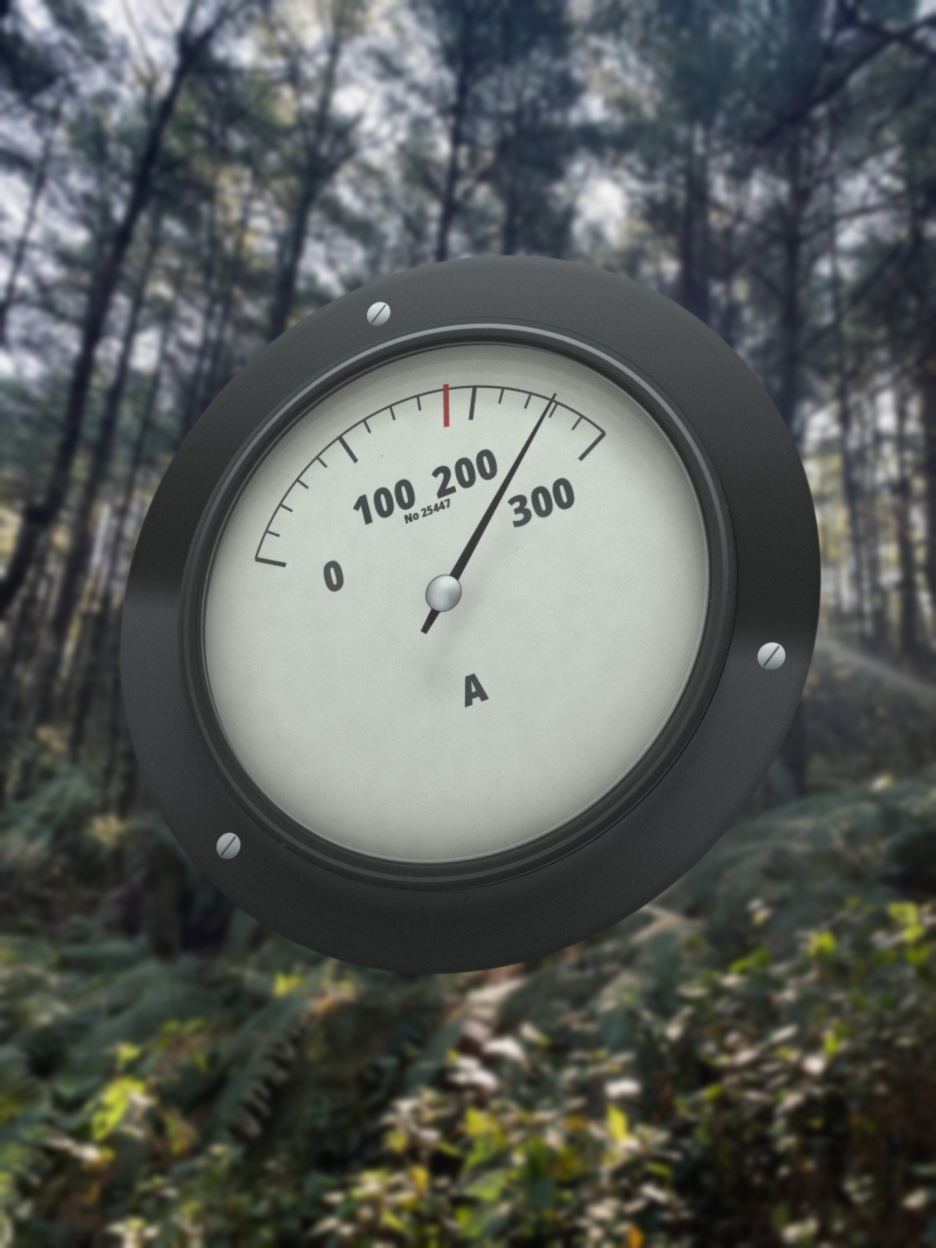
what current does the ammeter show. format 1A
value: 260A
